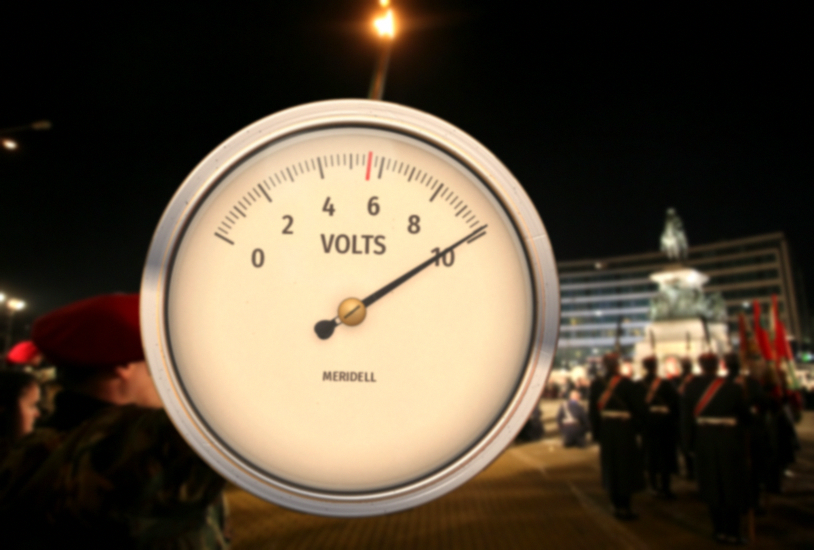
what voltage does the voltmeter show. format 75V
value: 9.8V
